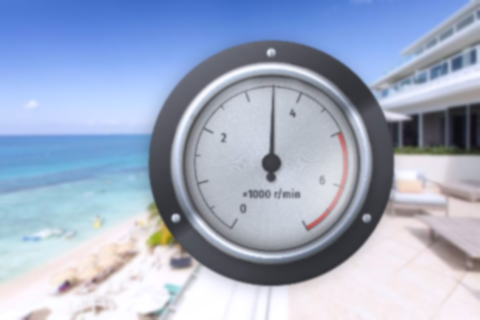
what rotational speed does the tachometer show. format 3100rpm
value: 3500rpm
